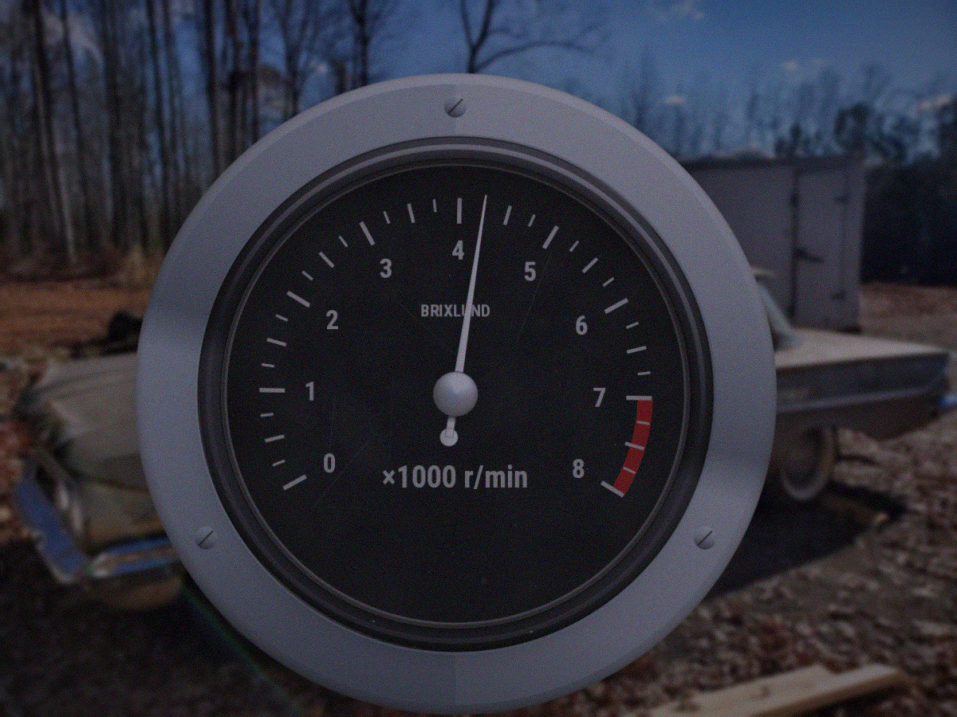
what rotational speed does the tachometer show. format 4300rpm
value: 4250rpm
